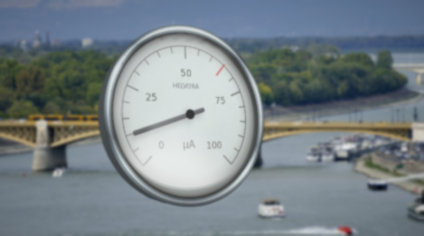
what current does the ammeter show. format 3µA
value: 10µA
